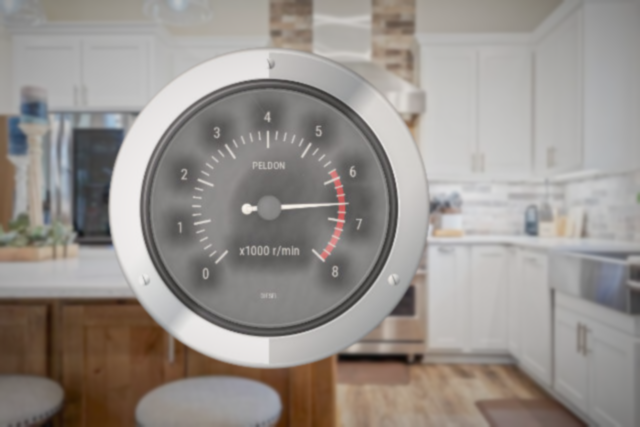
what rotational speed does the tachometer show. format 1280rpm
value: 6600rpm
